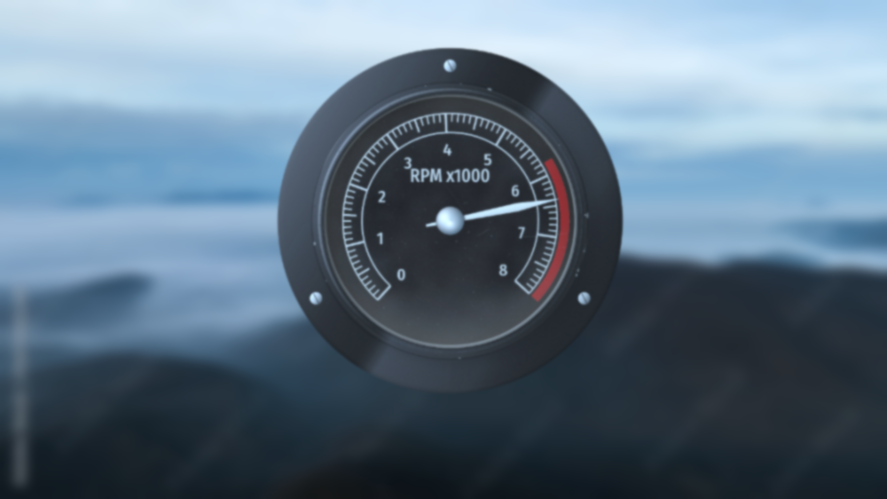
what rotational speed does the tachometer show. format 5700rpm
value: 6400rpm
